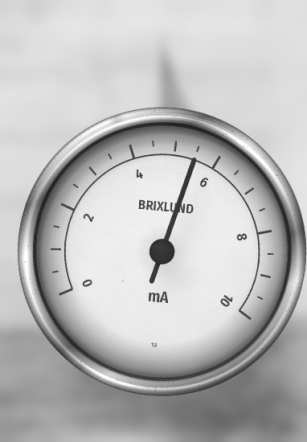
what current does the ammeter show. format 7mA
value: 5.5mA
